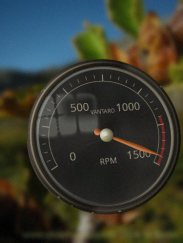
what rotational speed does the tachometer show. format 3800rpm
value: 1450rpm
